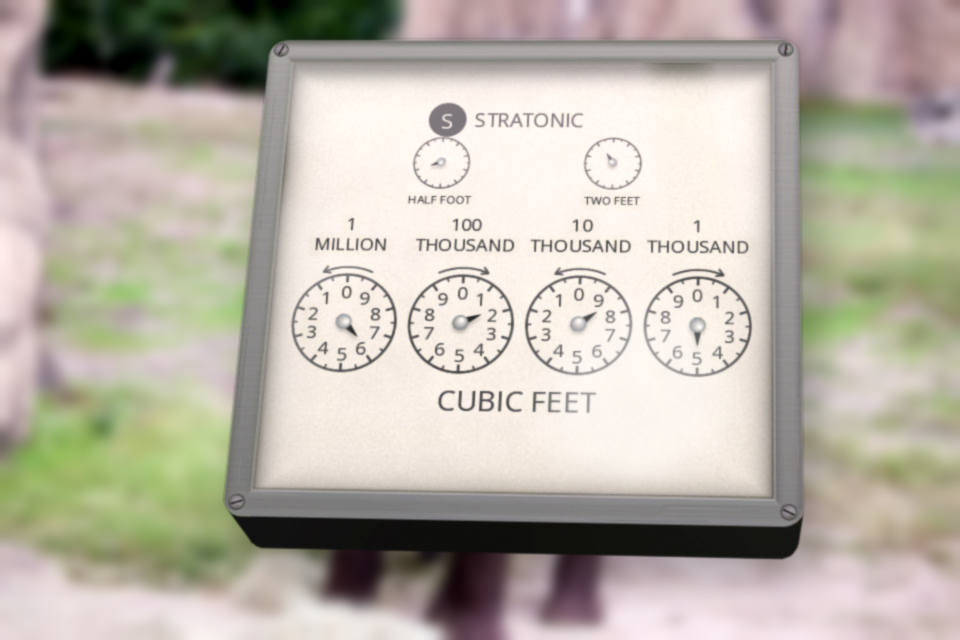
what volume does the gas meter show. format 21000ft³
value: 618500ft³
